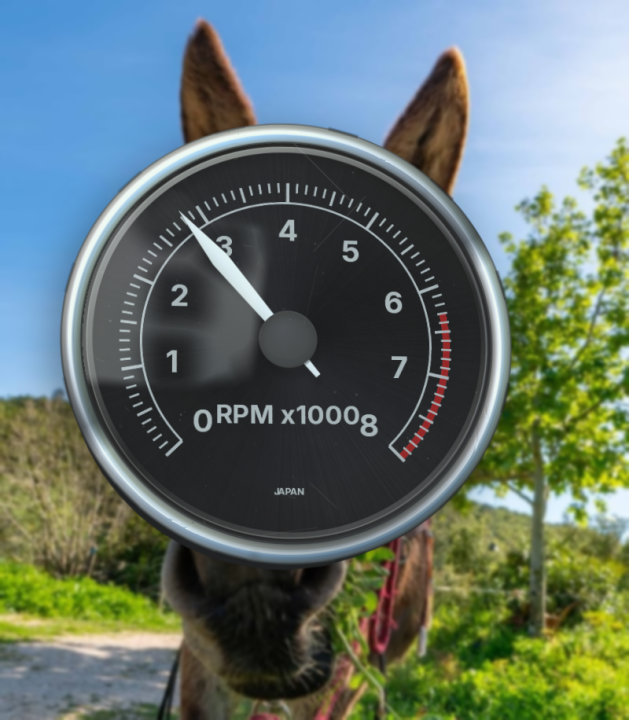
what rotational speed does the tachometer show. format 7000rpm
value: 2800rpm
